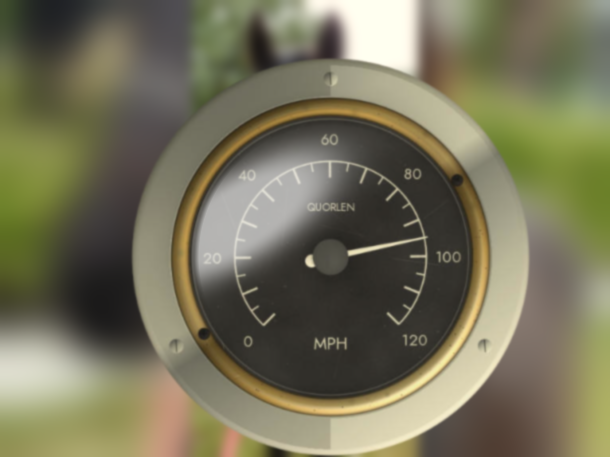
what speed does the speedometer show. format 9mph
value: 95mph
